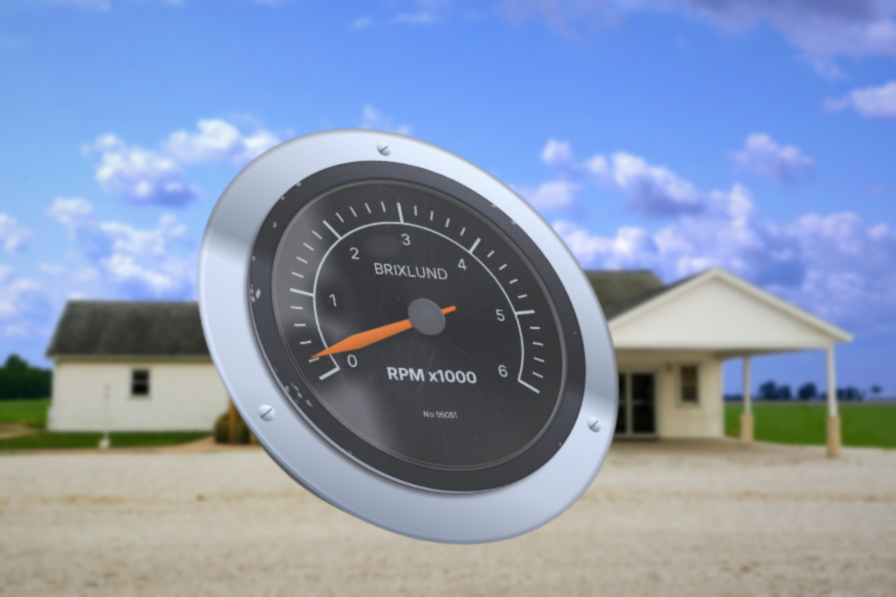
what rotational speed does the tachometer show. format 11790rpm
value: 200rpm
